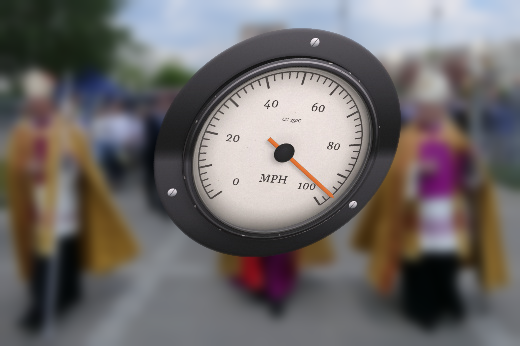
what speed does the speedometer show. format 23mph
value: 96mph
